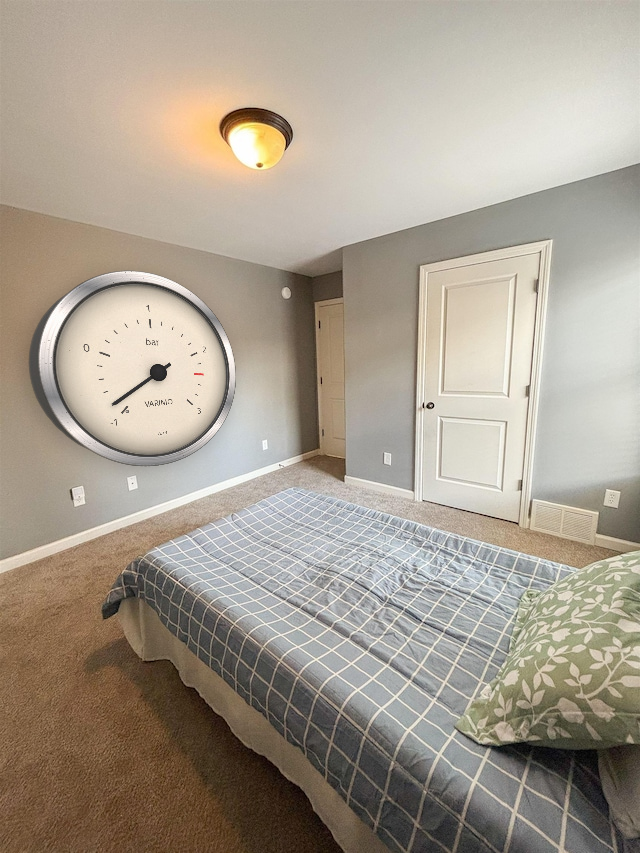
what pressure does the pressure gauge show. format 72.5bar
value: -0.8bar
